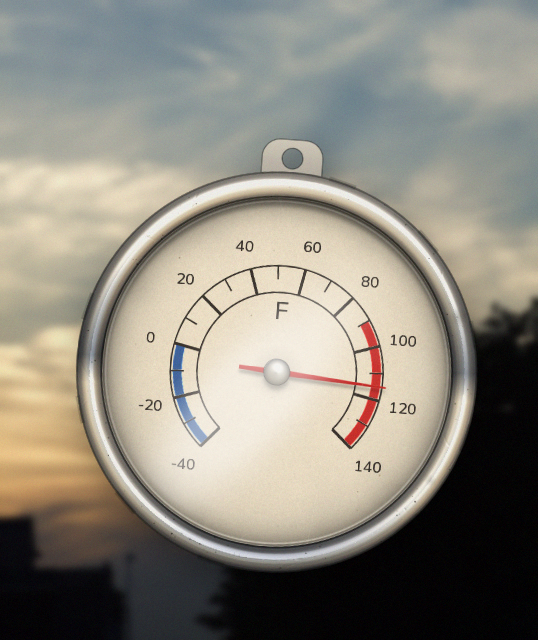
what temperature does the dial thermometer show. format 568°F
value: 115°F
